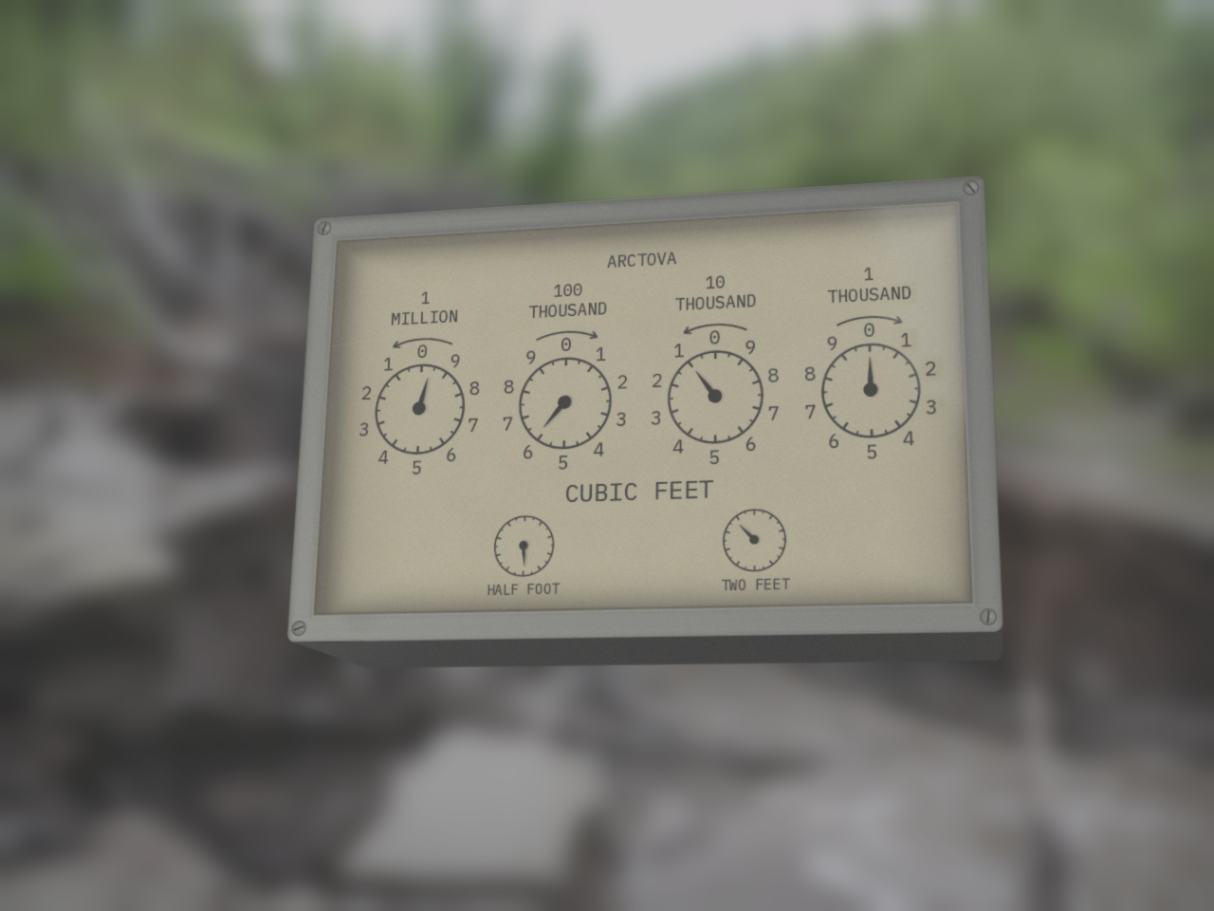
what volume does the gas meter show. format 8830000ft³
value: 961000ft³
